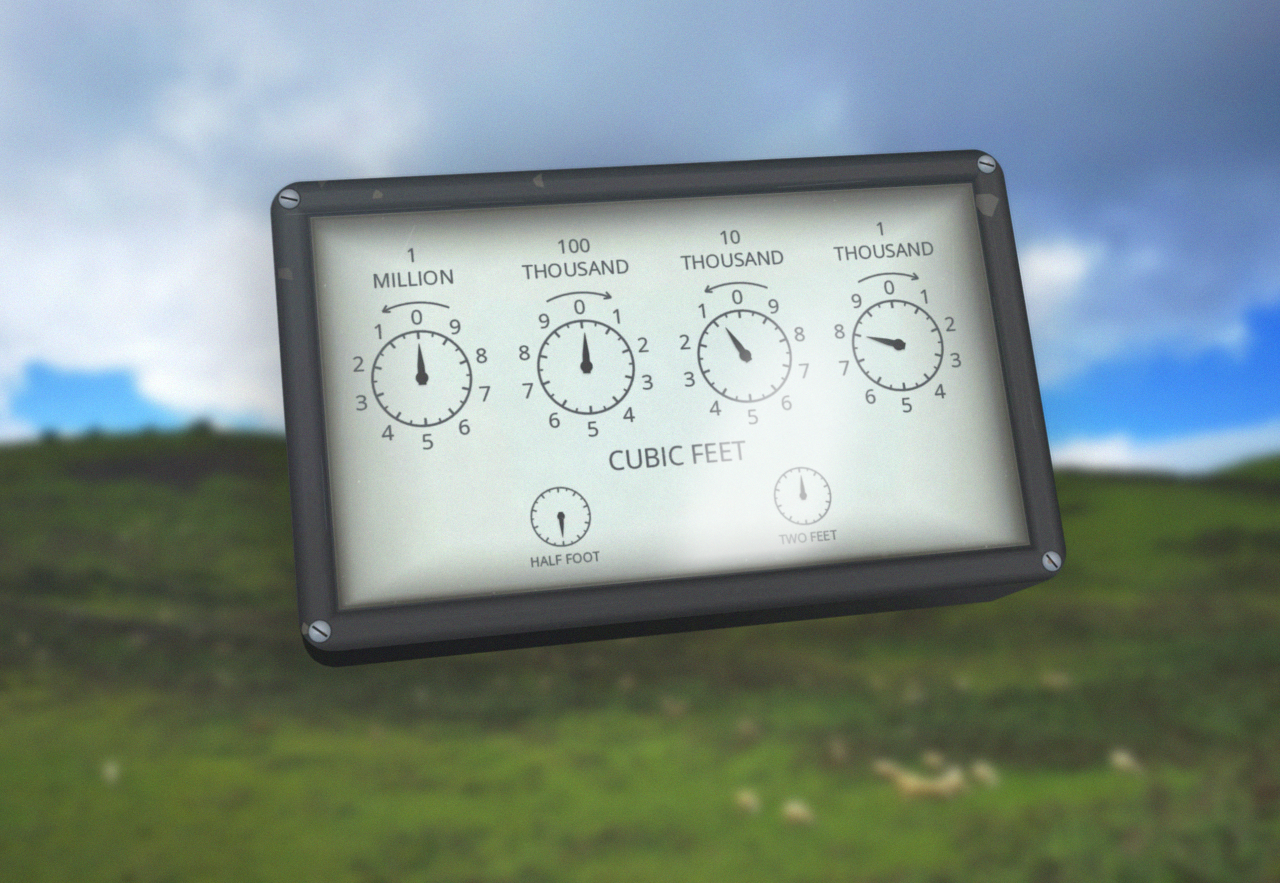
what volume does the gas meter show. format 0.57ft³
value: 800ft³
